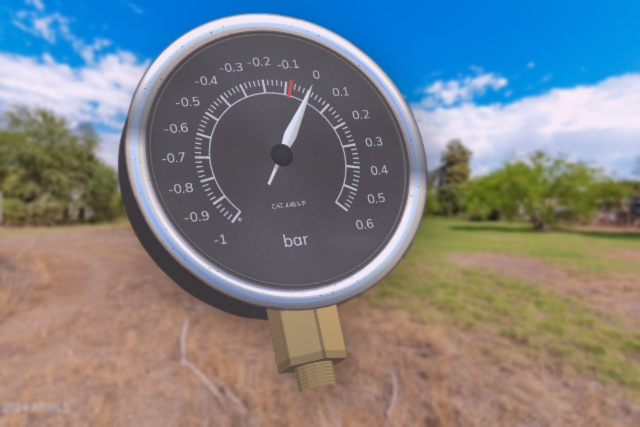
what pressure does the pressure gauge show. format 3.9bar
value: 0bar
